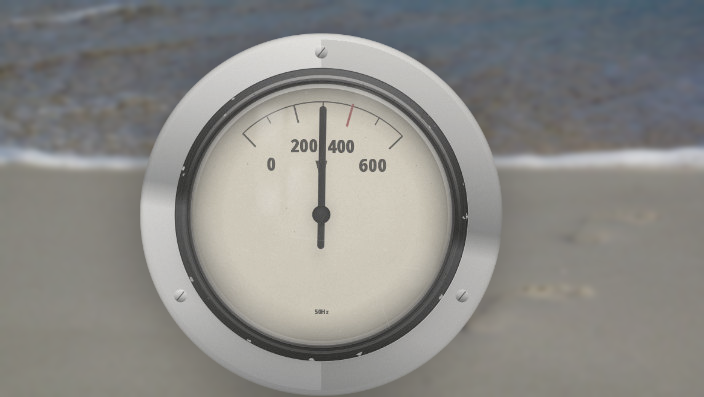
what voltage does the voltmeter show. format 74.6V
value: 300V
